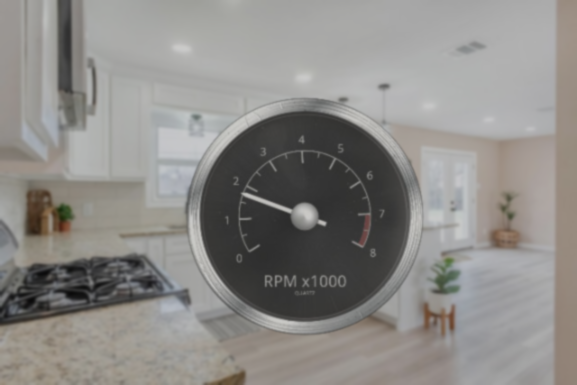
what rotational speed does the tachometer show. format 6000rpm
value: 1750rpm
